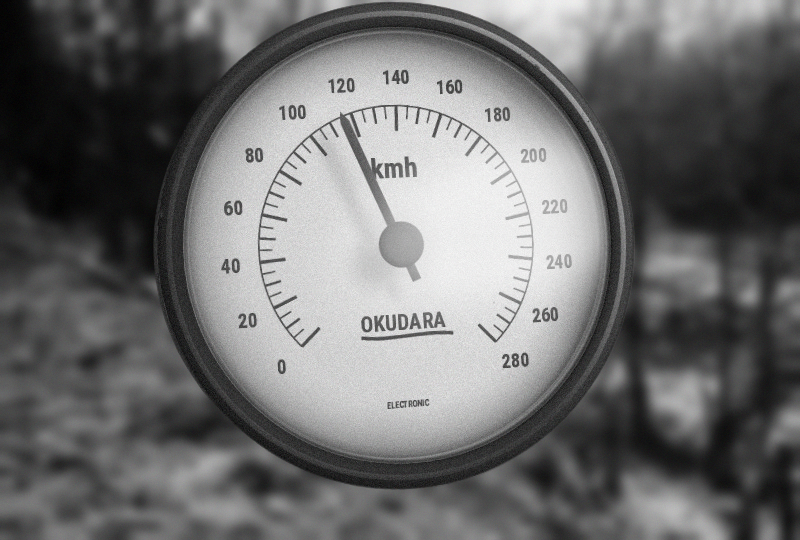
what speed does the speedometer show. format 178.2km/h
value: 115km/h
